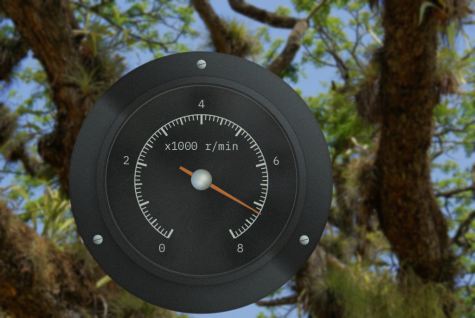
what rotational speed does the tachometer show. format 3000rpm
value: 7200rpm
